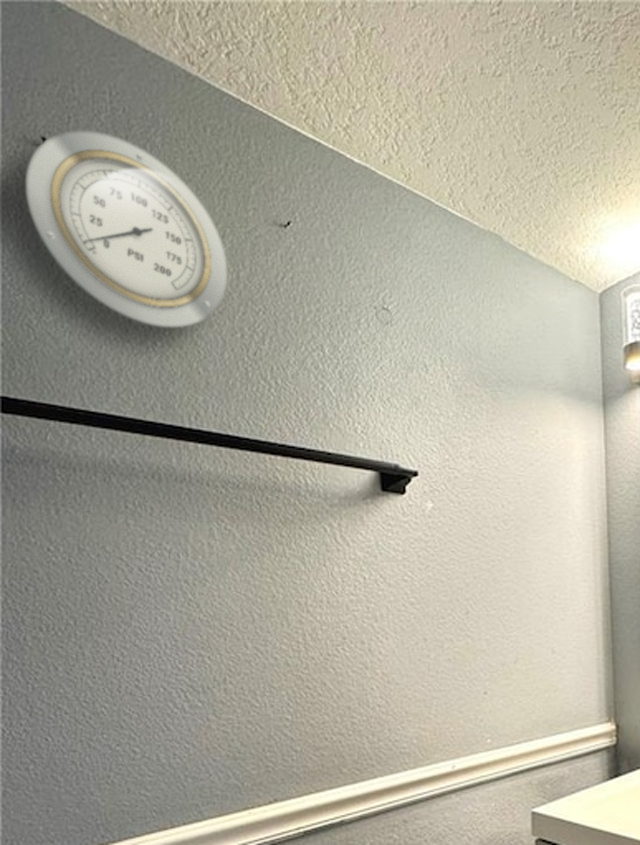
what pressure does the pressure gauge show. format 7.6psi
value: 5psi
